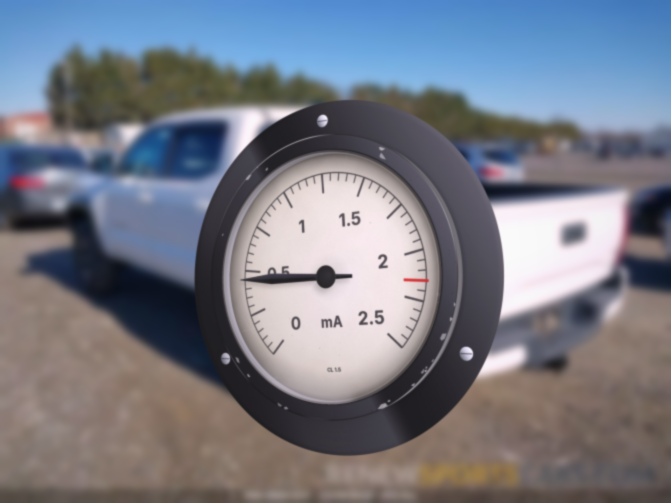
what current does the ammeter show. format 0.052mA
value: 0.45mA
